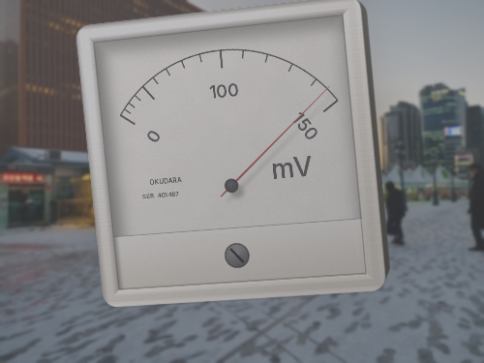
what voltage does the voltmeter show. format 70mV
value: 145mV
